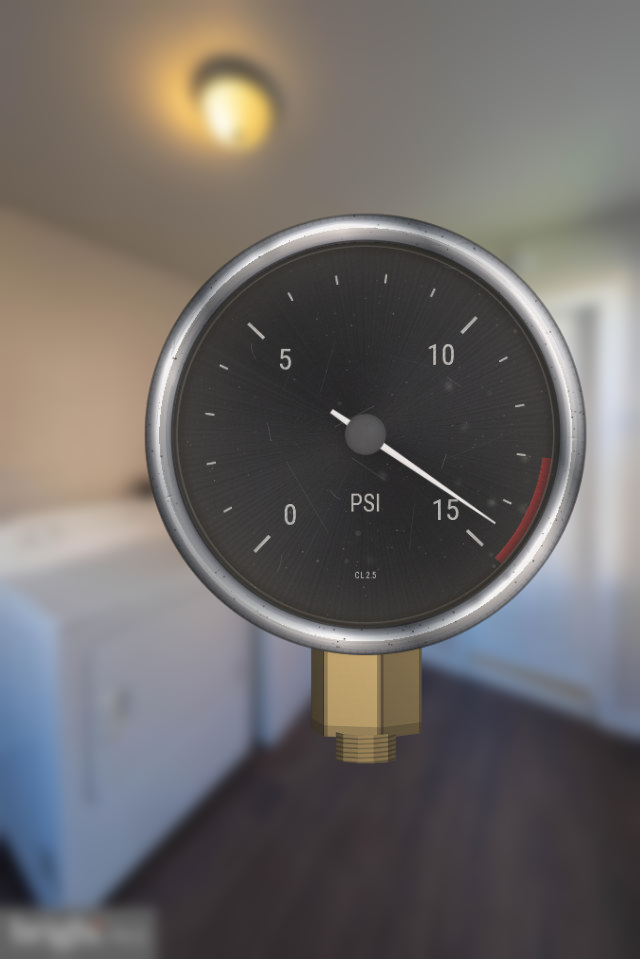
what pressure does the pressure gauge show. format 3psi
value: 14.5psi
